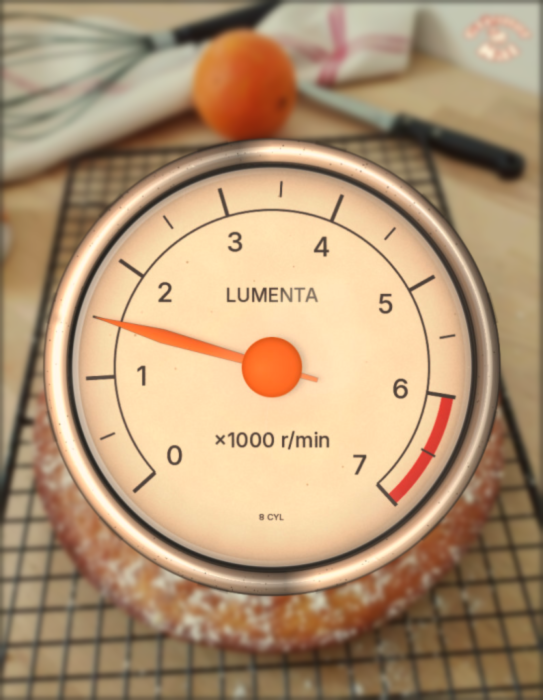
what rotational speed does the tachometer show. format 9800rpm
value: 1500rpm
